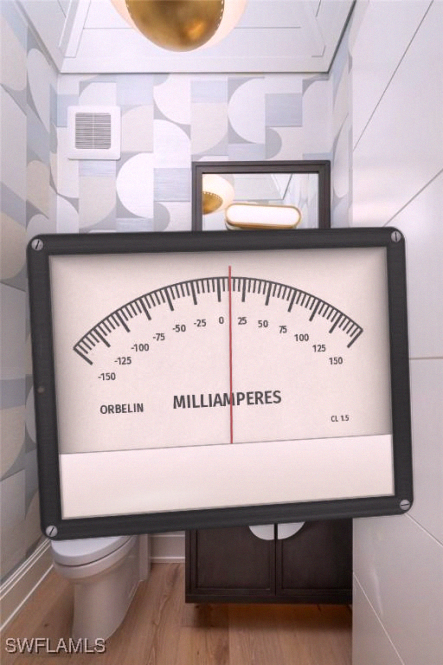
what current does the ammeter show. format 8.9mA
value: 10mA
